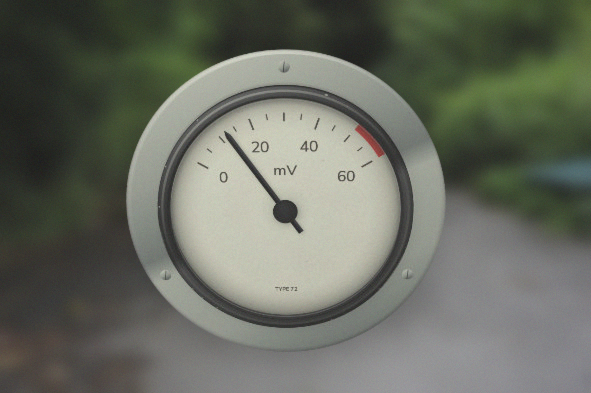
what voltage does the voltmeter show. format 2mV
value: 12.5mV
